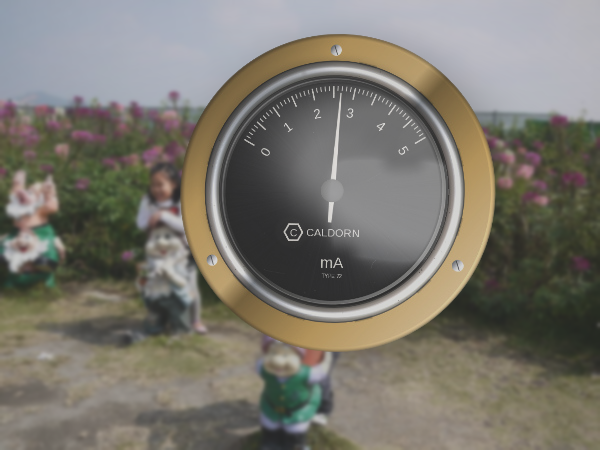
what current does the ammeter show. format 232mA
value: 2.7mA
